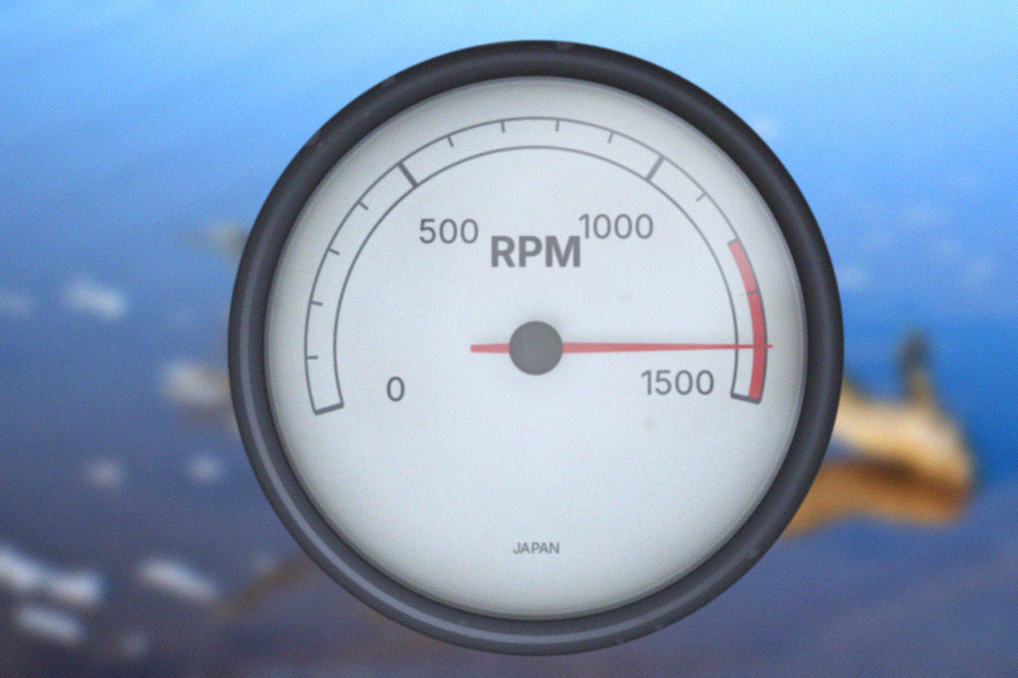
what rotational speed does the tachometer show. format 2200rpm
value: 1400rpm
